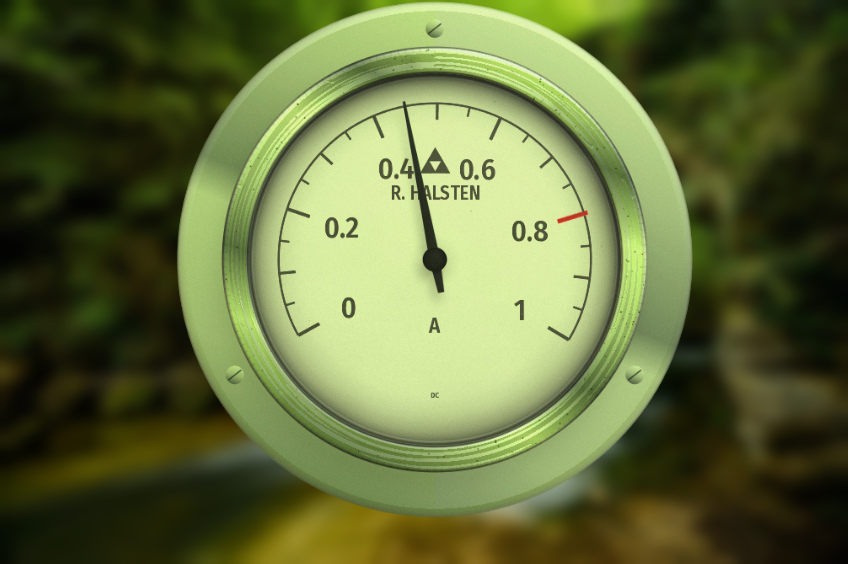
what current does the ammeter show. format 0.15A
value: 0.45A
